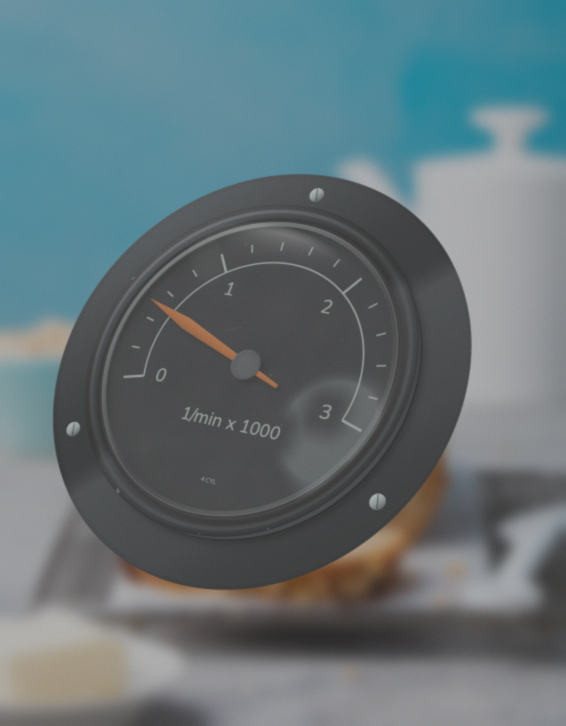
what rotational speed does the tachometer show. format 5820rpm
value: 500rpm
